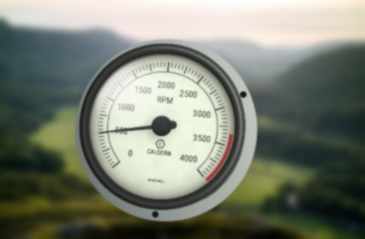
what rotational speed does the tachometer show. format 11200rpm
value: 500rpm
